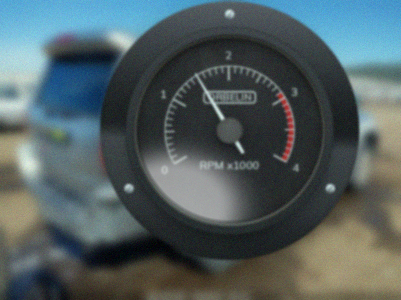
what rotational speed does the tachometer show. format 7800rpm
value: 1500rpm
